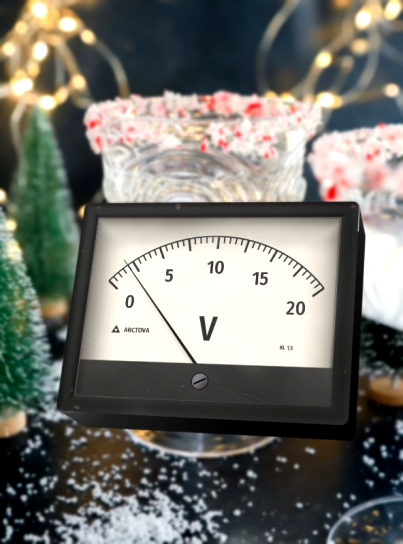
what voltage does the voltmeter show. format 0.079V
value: 2V
